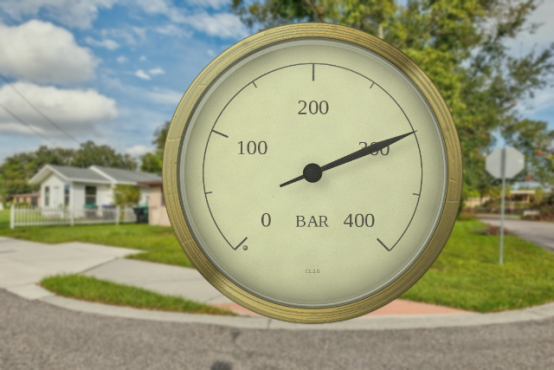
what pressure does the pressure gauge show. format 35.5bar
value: 300bar
